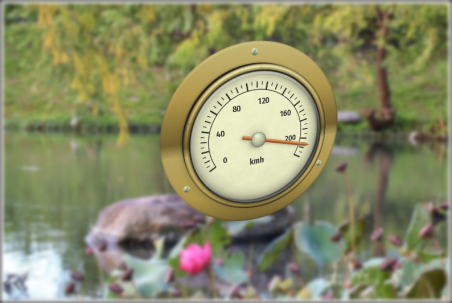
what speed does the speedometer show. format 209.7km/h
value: 205km/h
